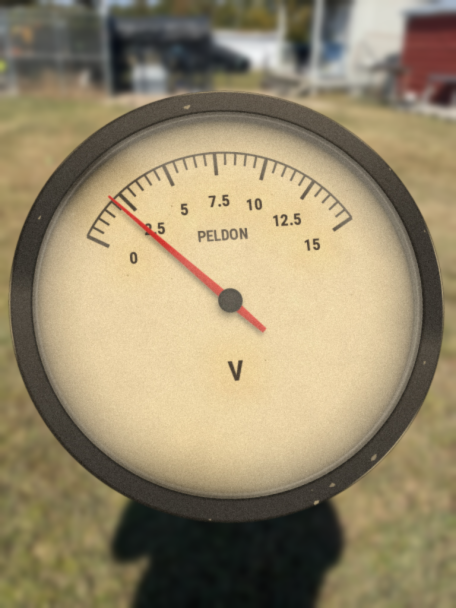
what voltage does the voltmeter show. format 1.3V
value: 2V
